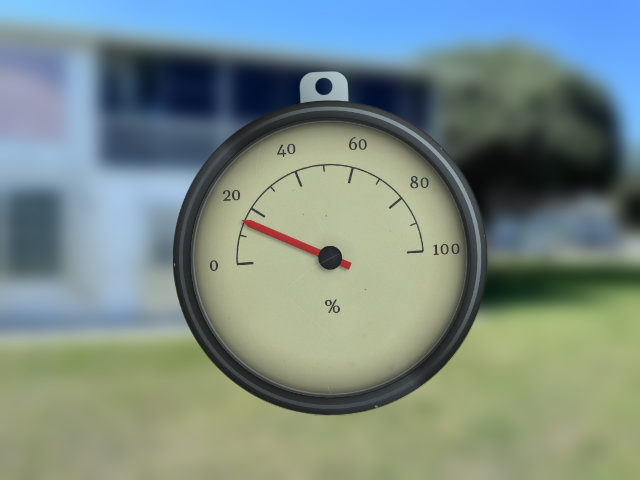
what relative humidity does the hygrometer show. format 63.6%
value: 15%
